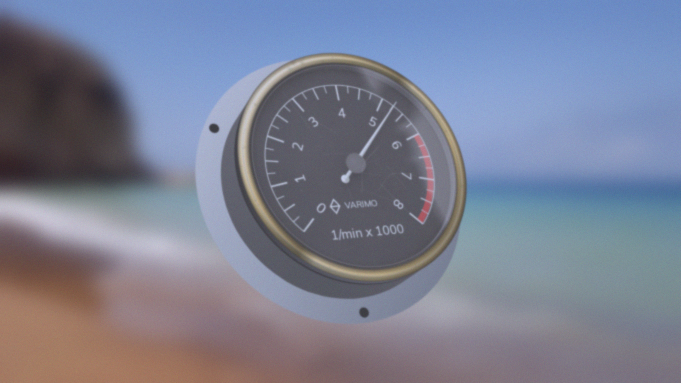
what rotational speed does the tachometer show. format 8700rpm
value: 5250rpm
